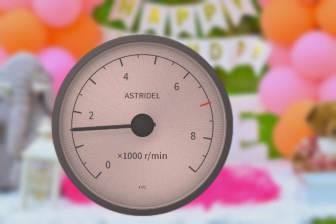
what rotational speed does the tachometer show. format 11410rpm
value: 1500rpm
